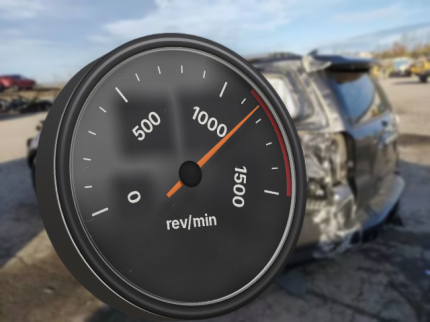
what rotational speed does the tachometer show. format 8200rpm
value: 1150rpm
